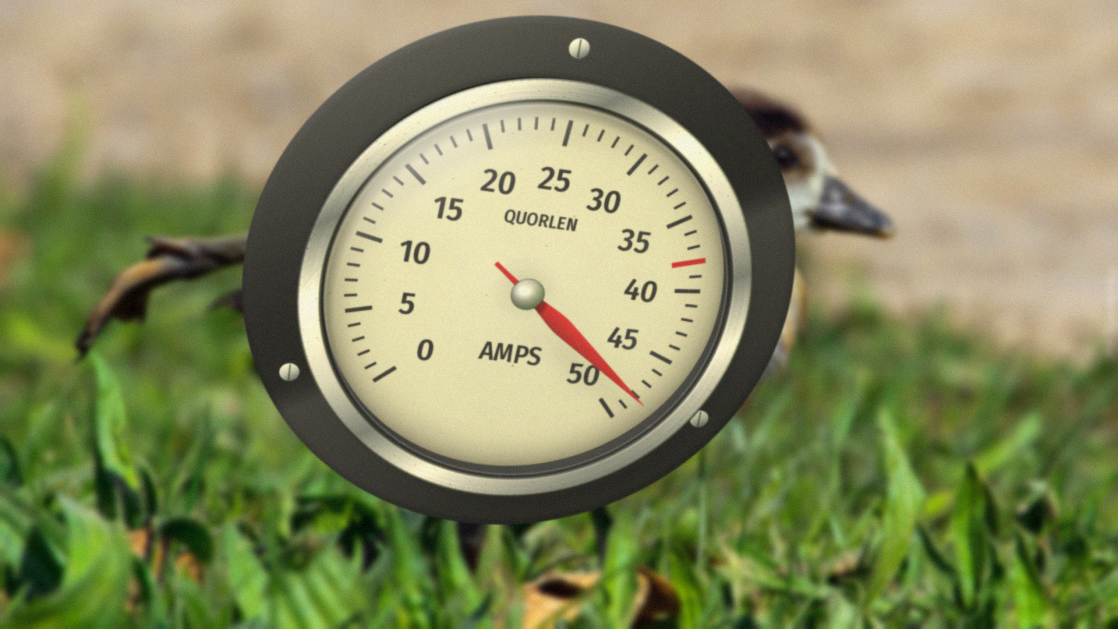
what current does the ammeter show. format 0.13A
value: 48A
